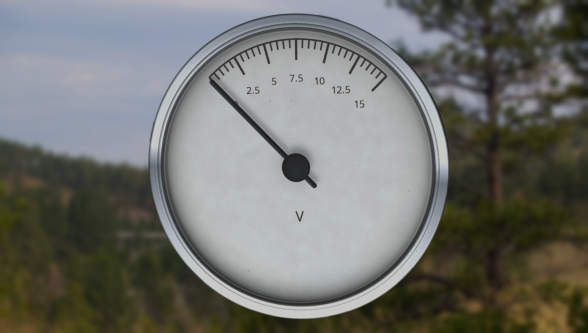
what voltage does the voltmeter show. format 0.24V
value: 0V
